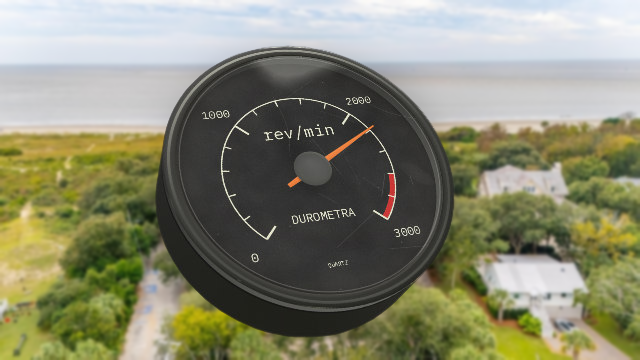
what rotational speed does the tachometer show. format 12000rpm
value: 2200rpm
